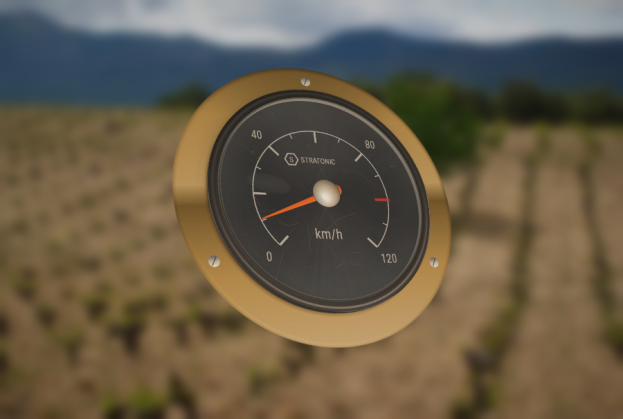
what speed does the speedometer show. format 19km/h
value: 10km/h
